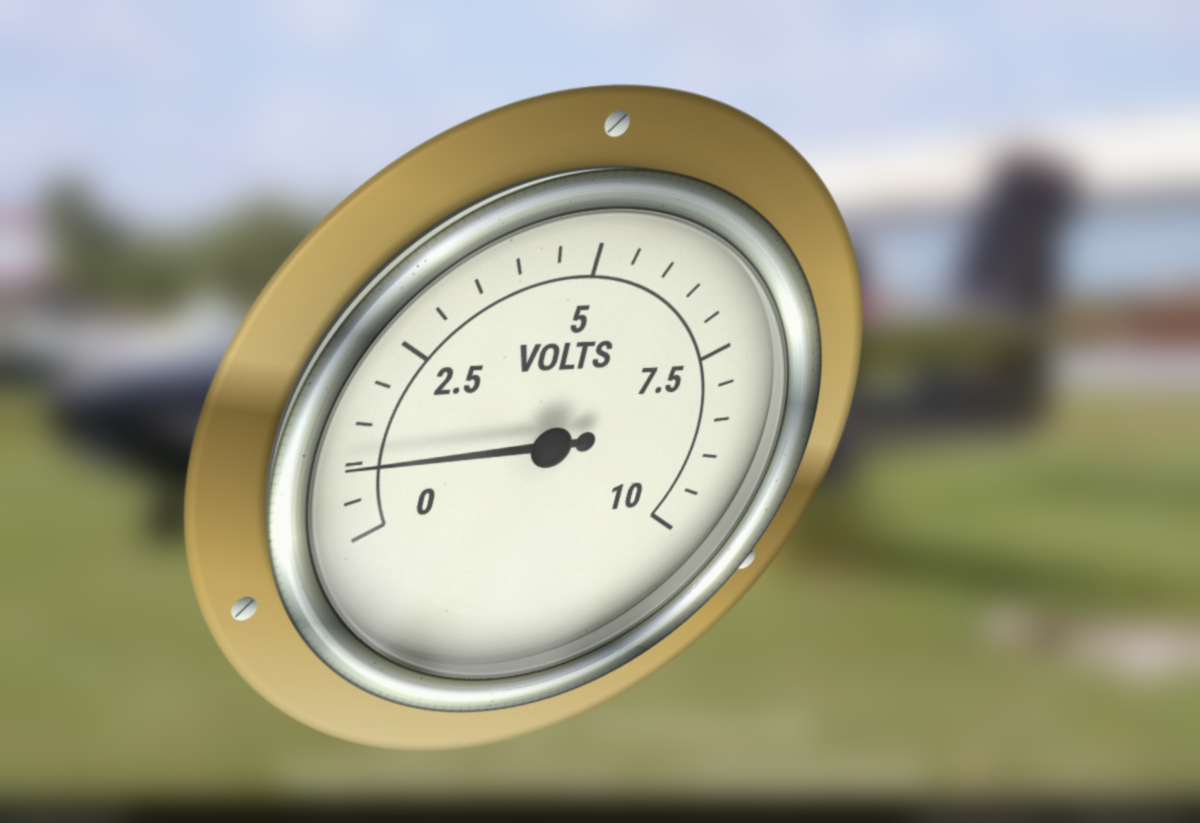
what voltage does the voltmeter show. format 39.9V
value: 1V
